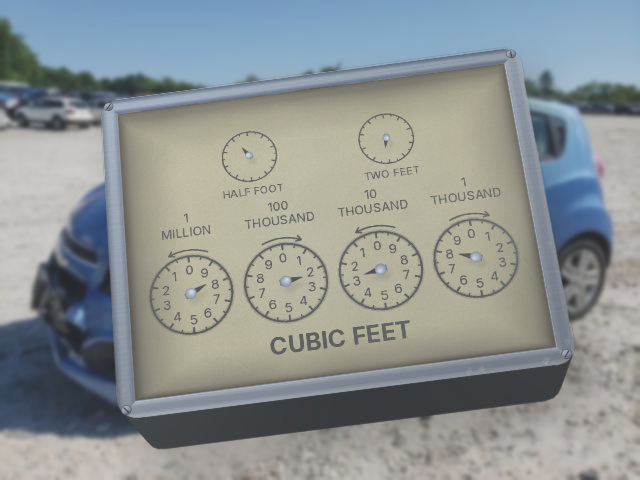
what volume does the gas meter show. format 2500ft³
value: 822800ft³
